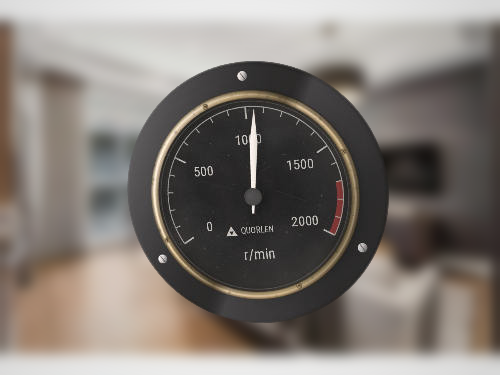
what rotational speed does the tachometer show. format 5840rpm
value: 1050rpm
